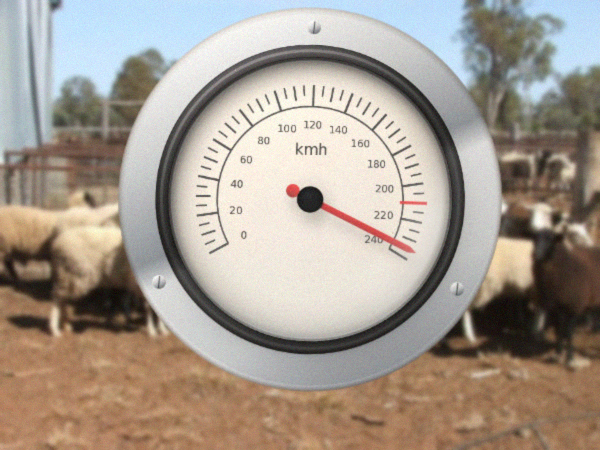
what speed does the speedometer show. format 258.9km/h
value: 235km/h
